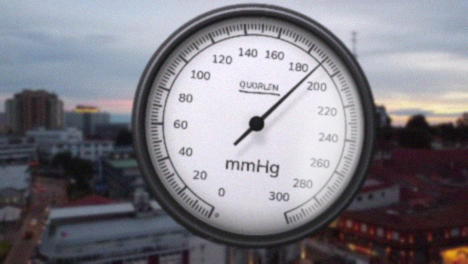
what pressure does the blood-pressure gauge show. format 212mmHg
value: 190mmHg
